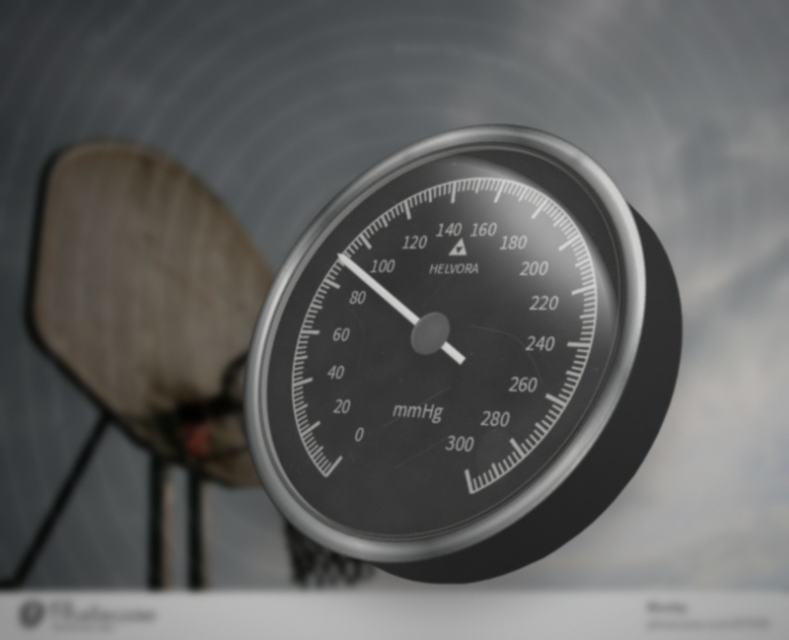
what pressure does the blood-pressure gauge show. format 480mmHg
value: 90mmHg
